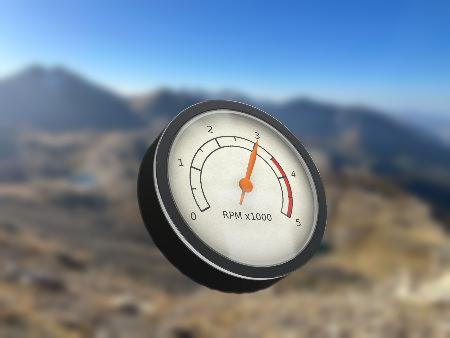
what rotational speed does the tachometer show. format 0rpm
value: 3000rpm
